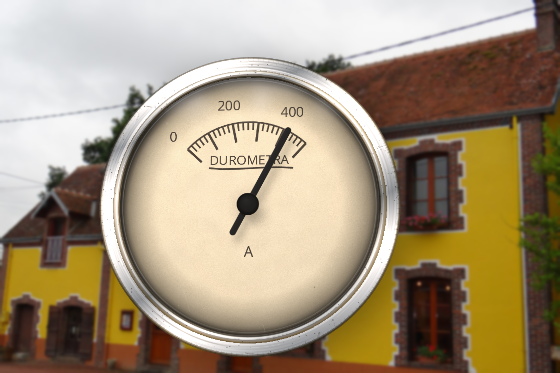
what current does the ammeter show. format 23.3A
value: 420A
